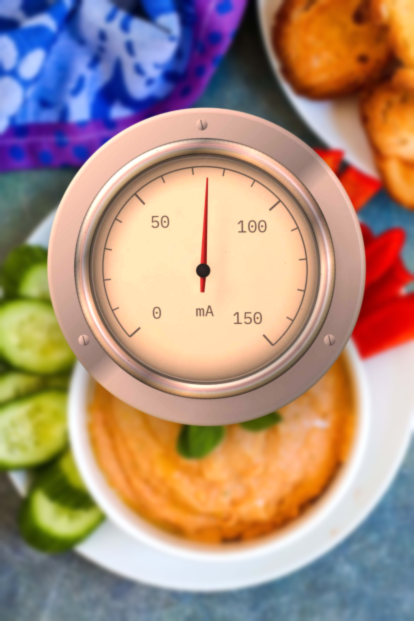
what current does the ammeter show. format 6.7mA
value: 75mA
